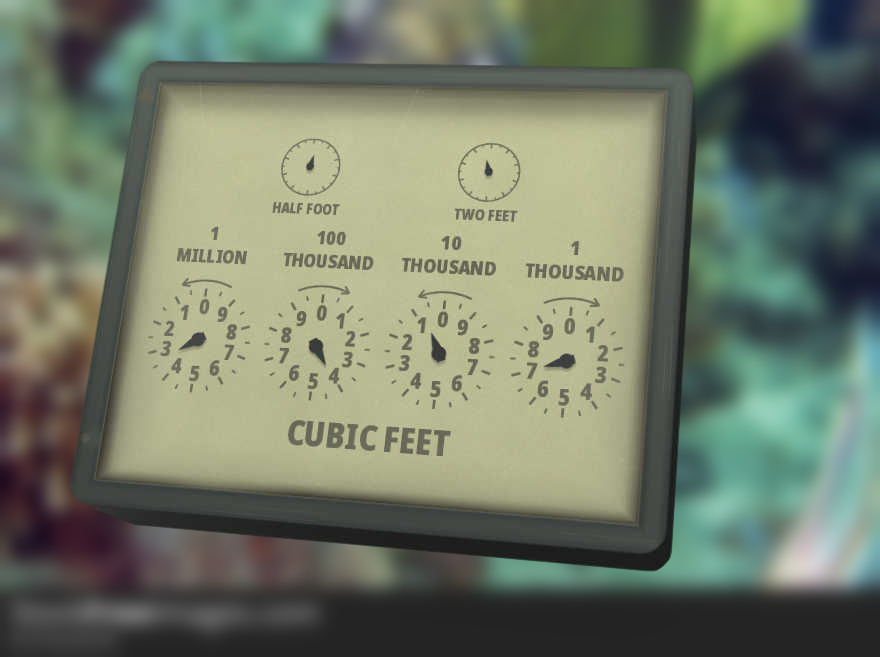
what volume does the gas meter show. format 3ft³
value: 340700ft³
